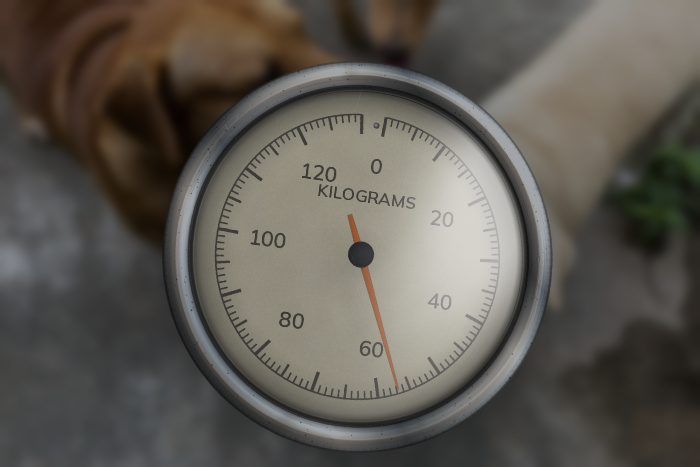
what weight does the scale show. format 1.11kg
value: 57kg
